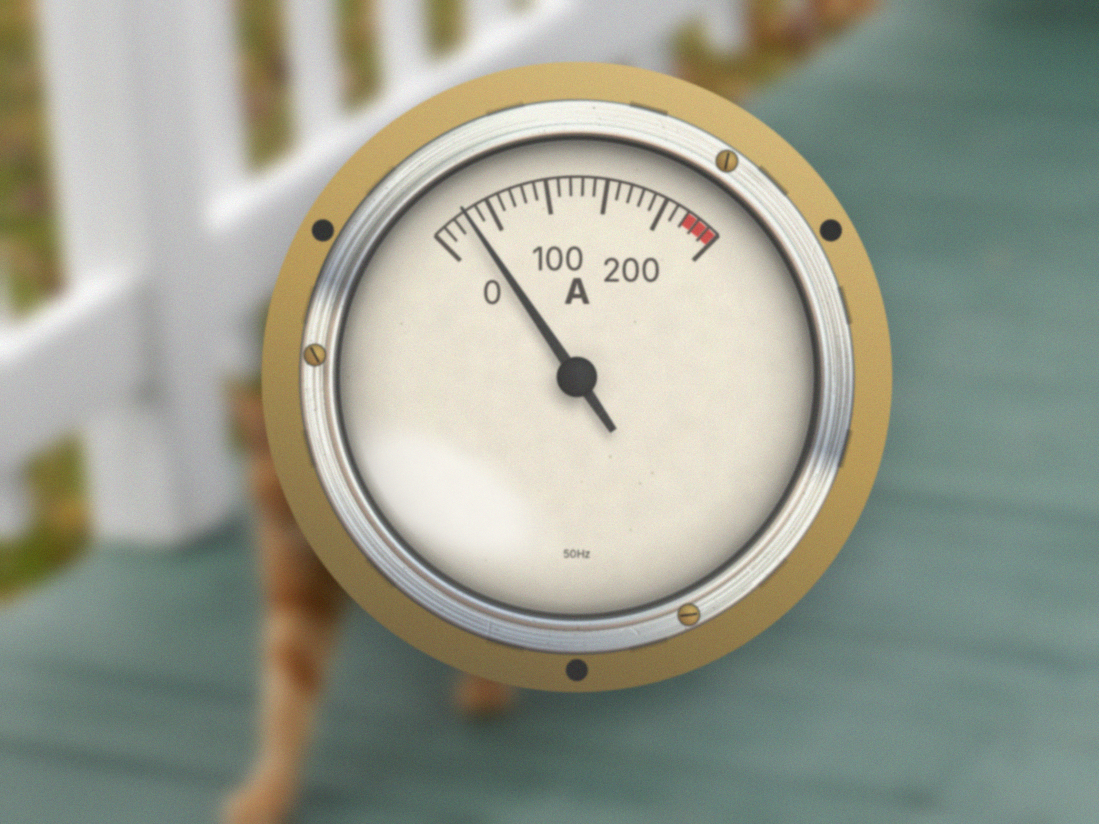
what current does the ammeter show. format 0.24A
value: 30A
